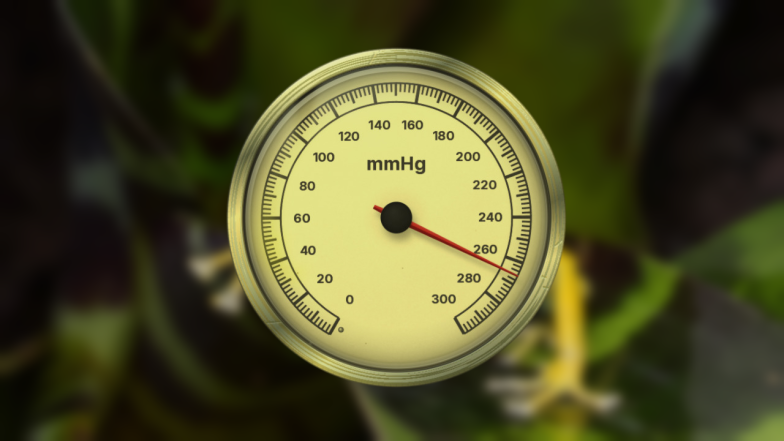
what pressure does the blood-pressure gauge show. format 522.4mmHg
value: 266mmHg
